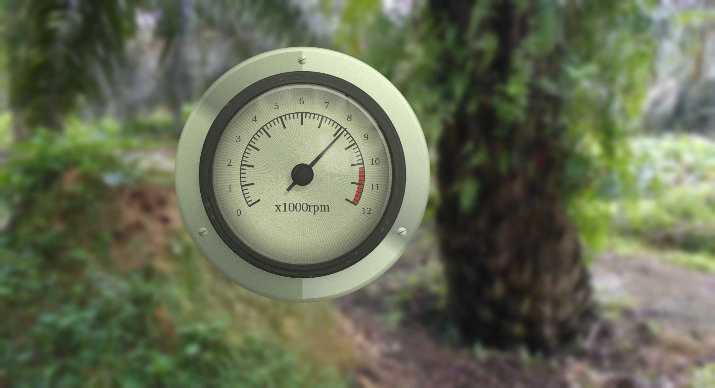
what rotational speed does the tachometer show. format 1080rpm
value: 8200rpm
